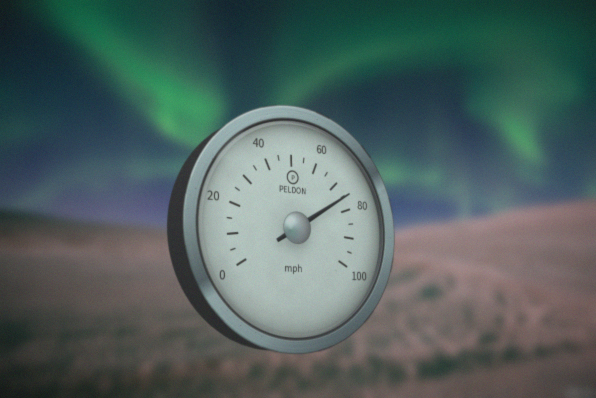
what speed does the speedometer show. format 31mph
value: 75mph
